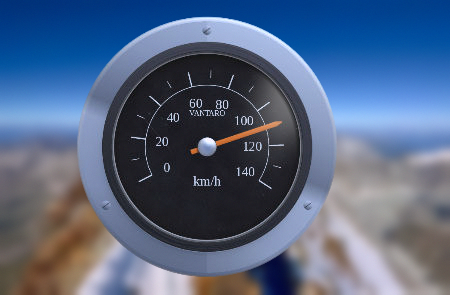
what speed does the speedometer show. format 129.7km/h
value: 110km/h
